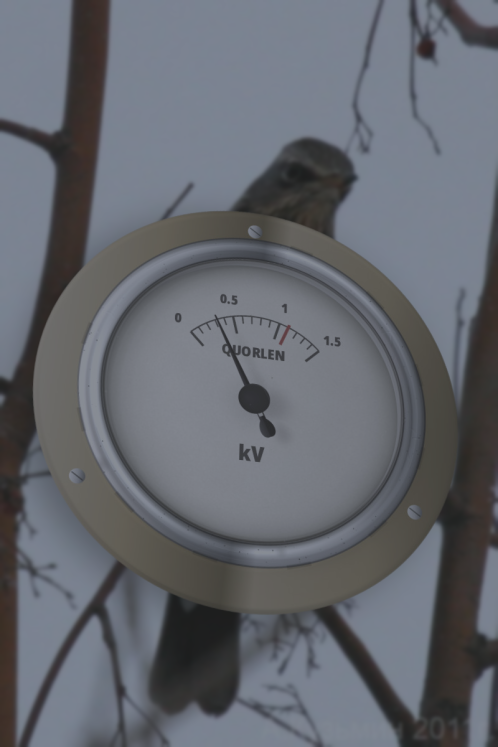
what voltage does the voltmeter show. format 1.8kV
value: 0.3kV
